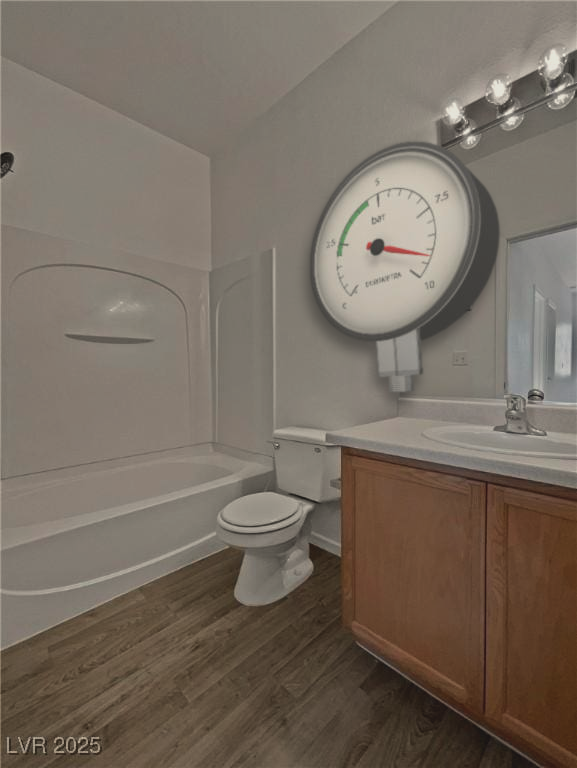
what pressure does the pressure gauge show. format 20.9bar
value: 9.25bar
